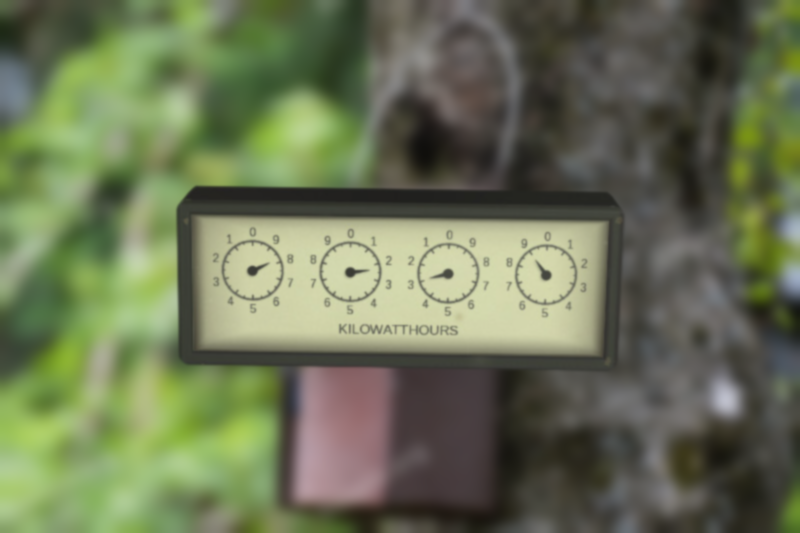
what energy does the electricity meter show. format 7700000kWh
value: 8229kWh
